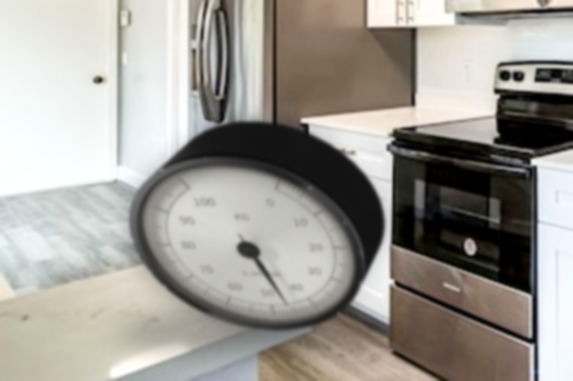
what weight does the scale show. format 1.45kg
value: 45kg
